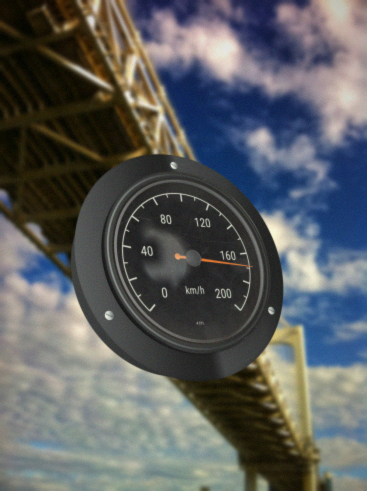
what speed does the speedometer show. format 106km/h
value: 170km/h
